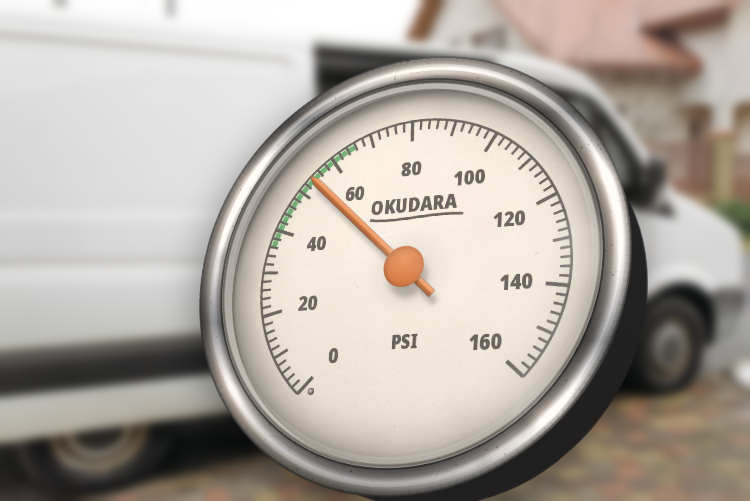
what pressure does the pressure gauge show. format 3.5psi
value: 54psi
